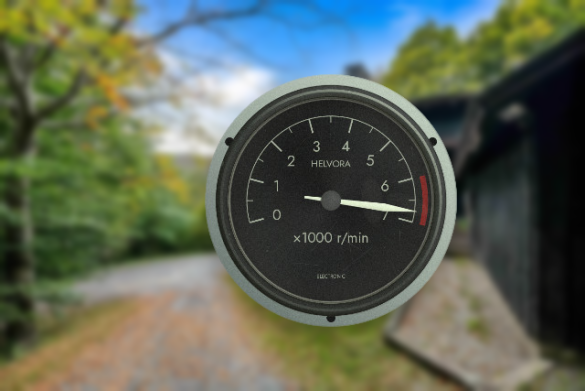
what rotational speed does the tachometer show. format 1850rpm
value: 6750rpm
